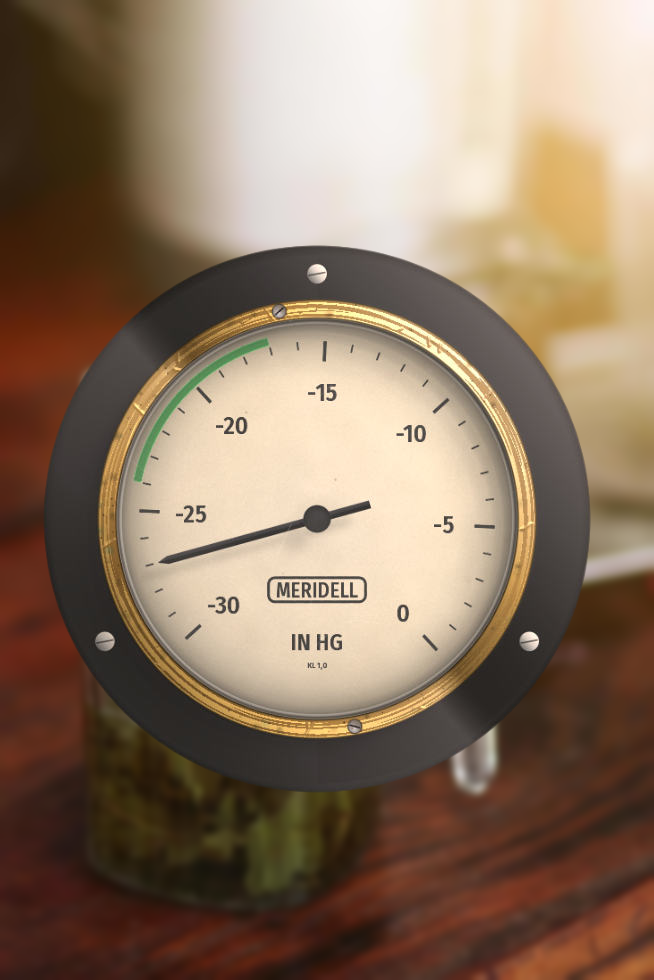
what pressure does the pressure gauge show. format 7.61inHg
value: -27inHg
